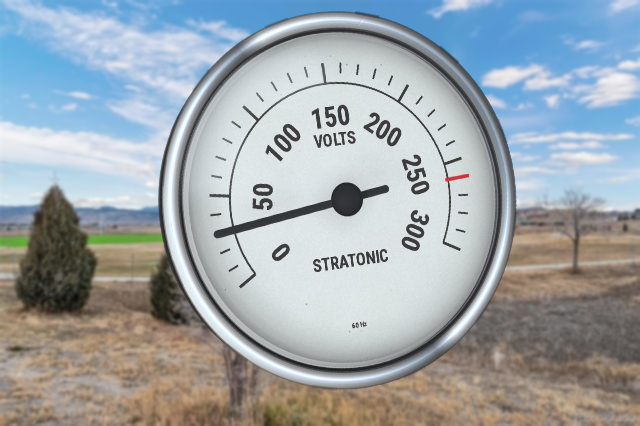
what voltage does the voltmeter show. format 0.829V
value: 30V
